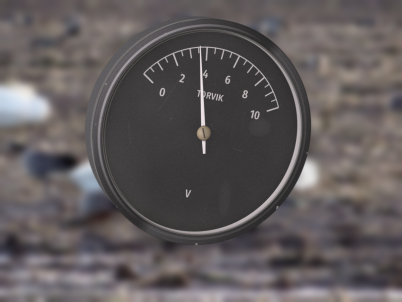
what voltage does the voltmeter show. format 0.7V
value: 3.5V
